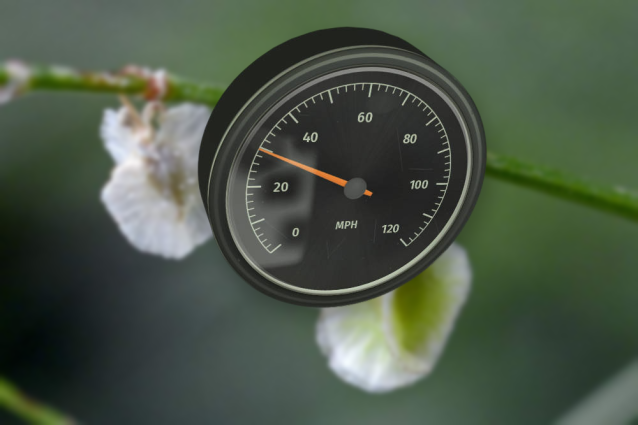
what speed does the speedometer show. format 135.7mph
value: 30mph
